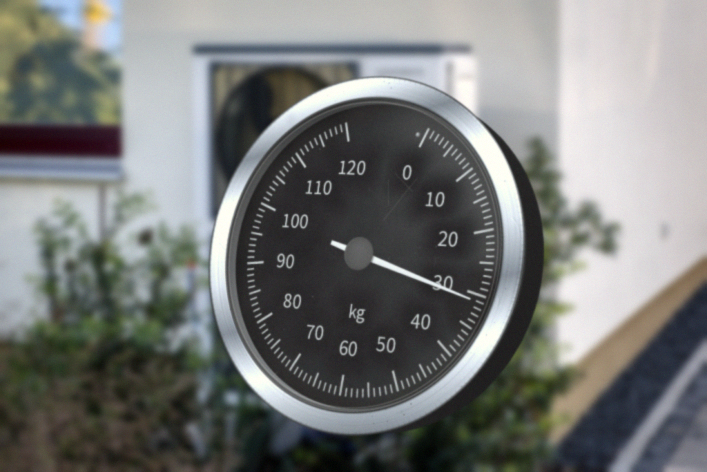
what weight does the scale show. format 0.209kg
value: 31kg
